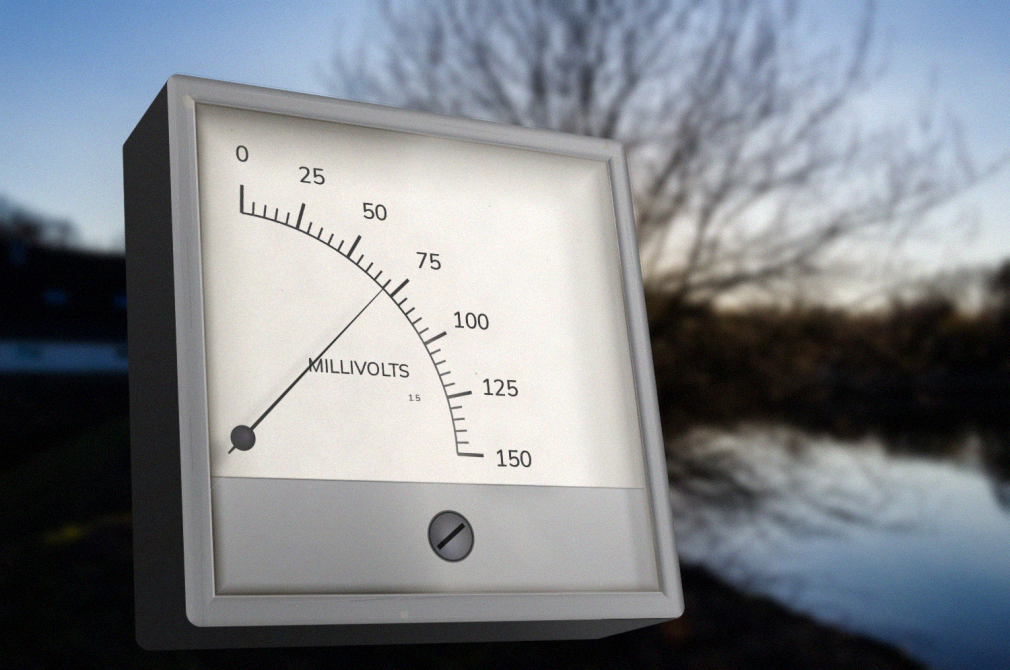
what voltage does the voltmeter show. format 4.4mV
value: 70mV
